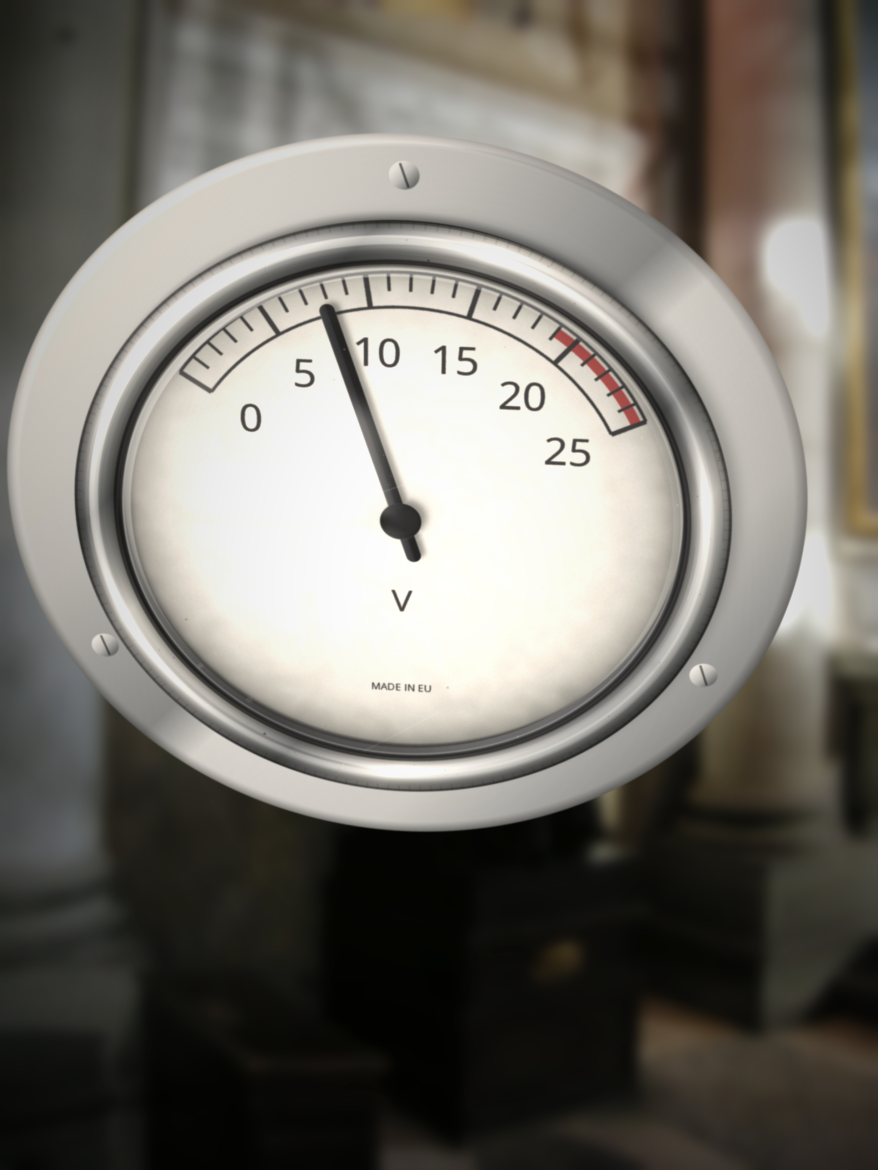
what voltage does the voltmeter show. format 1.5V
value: 8V
